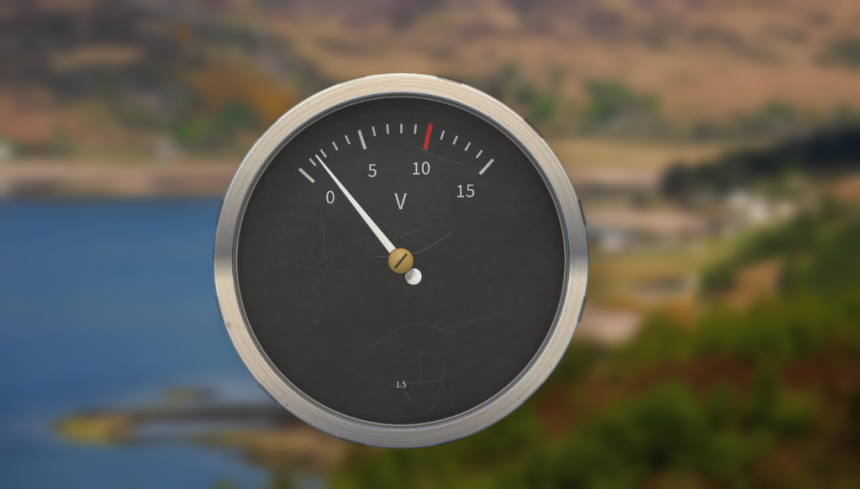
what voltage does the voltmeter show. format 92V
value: 1.5V
